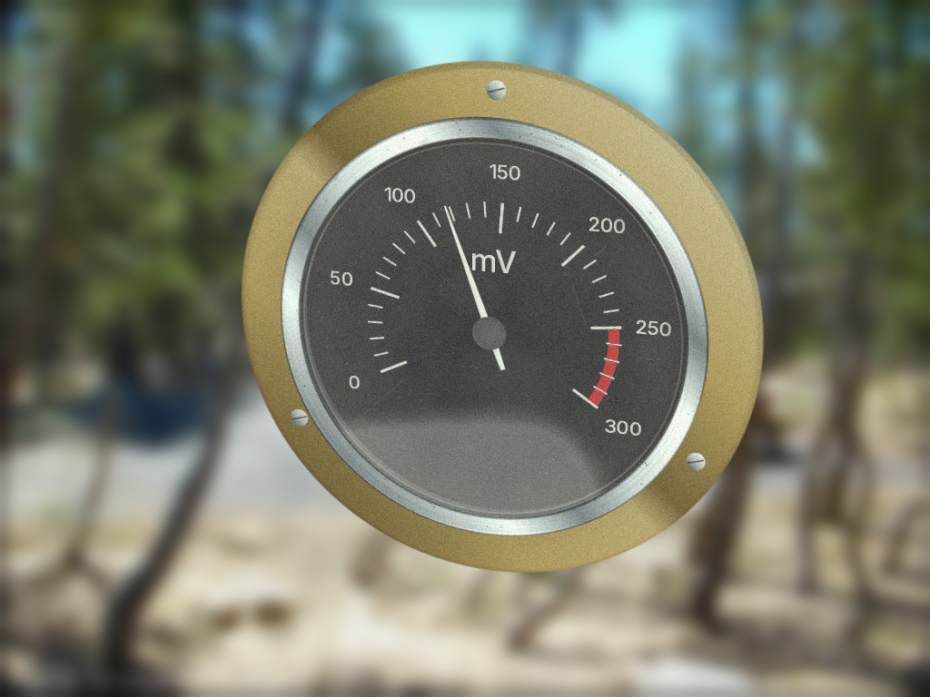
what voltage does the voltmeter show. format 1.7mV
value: 120mV
